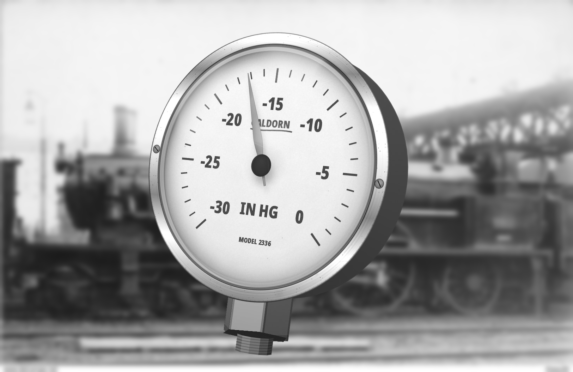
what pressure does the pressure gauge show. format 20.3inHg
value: -17inHg
